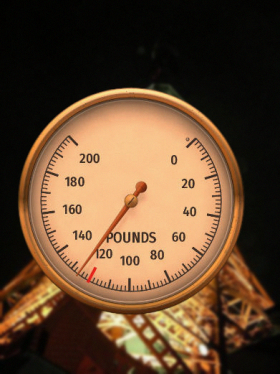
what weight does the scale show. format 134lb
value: 126lb
